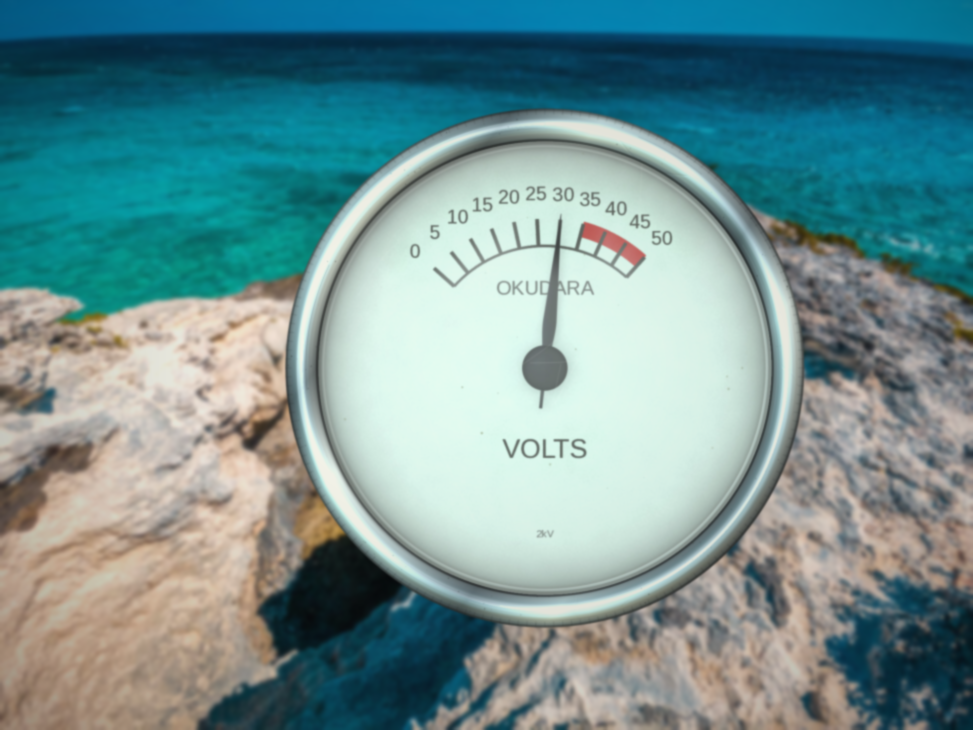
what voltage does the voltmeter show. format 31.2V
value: 30V
